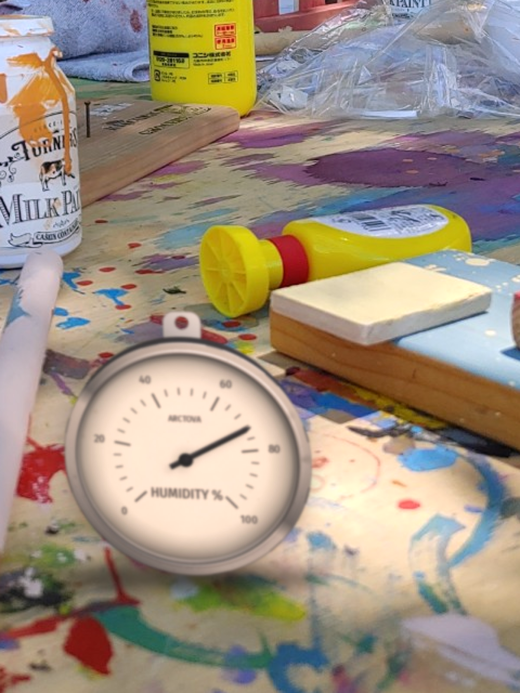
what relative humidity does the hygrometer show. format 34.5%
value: 72%
